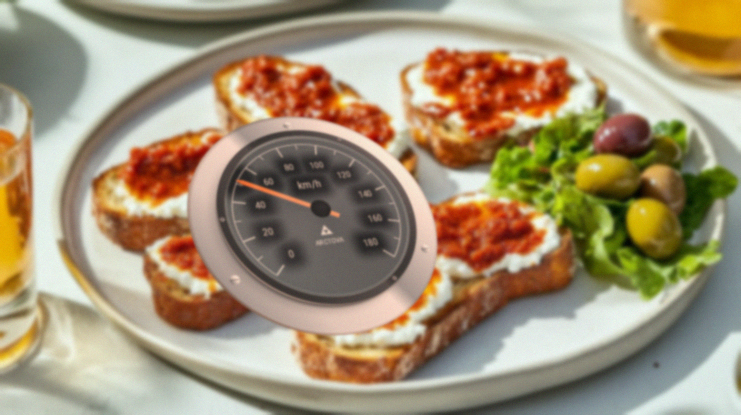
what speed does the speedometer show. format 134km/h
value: 50km/h
